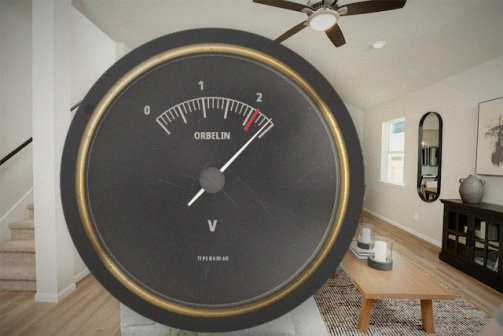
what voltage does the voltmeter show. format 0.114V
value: 2.4V
